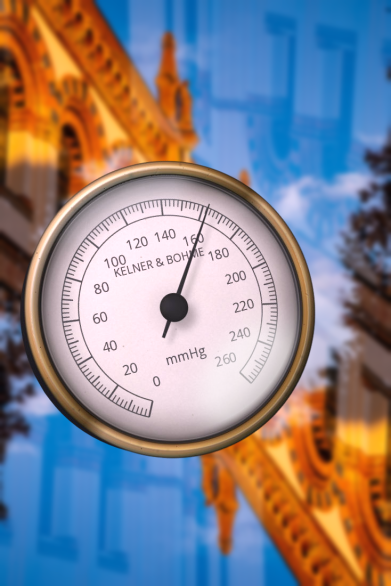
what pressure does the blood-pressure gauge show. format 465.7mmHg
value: 162mmHg
